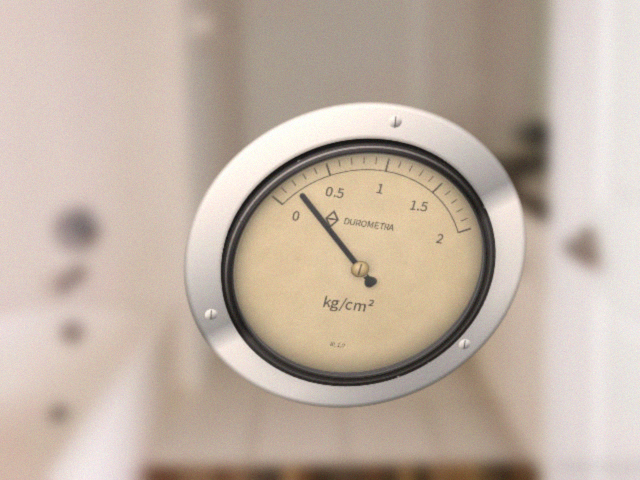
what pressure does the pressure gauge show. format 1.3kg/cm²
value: 0.2kg/cm²
